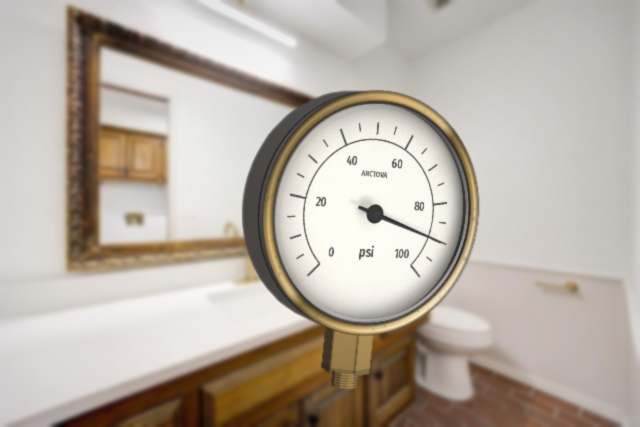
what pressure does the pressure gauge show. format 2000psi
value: 90psi
